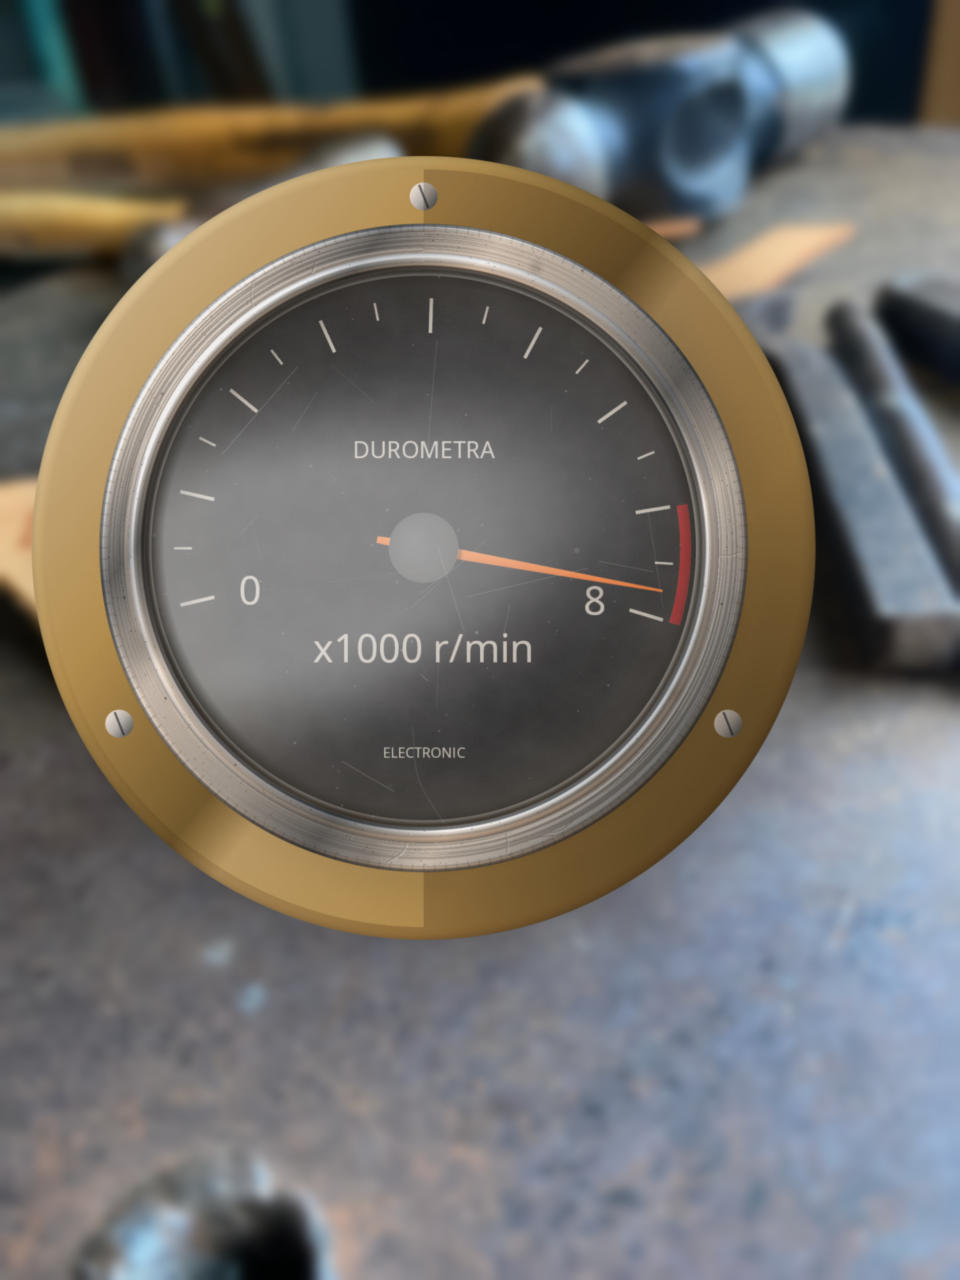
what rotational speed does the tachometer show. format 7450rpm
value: 7750rpm
